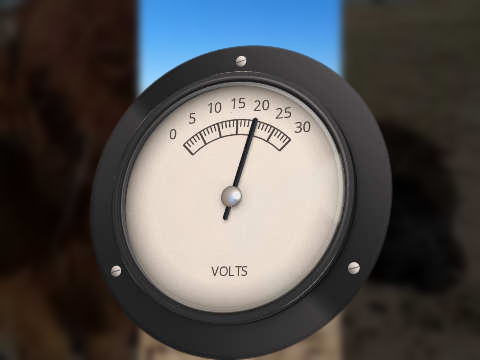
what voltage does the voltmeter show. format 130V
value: 20V
